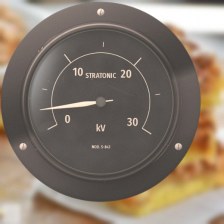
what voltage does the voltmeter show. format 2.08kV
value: 2.5kV
